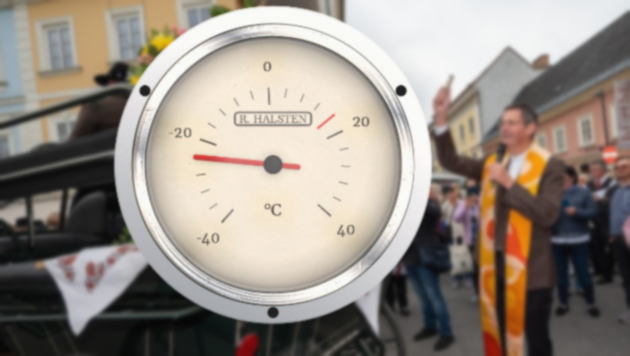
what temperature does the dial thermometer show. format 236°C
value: -24°C
